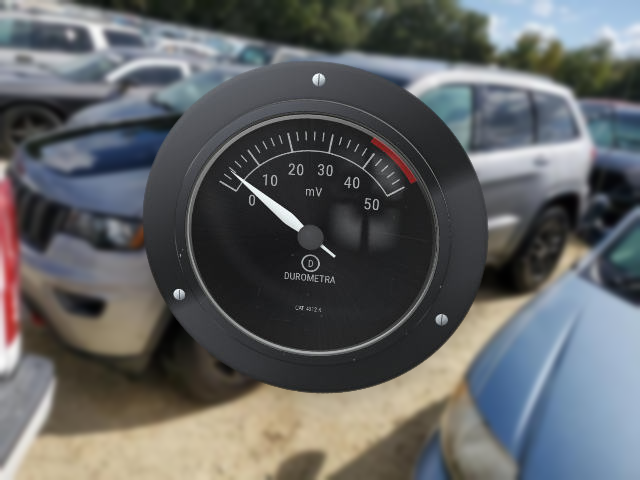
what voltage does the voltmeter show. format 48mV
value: 4mV
